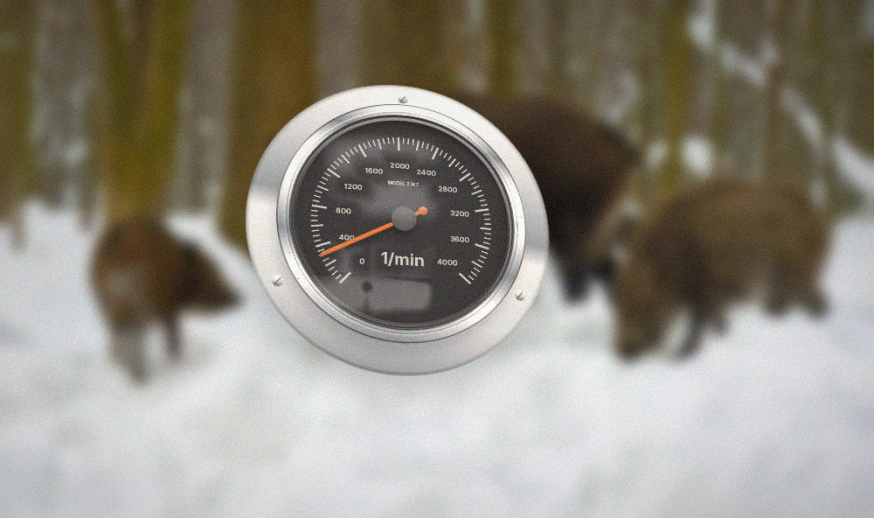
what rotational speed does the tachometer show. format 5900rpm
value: 300rpm
